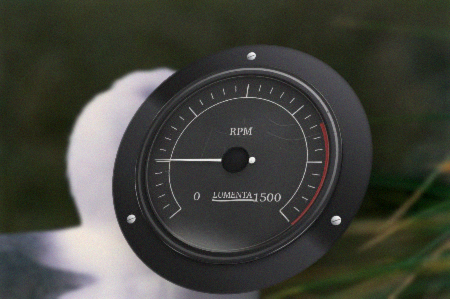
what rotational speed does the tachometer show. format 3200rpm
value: 250rpm
